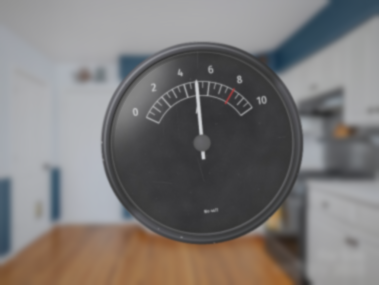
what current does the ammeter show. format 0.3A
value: 5A
